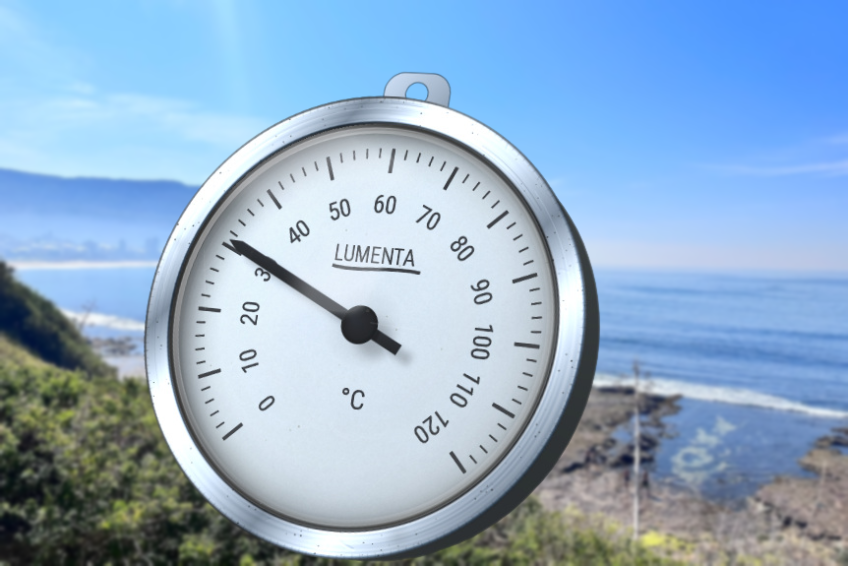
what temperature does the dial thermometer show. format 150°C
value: 31°C
